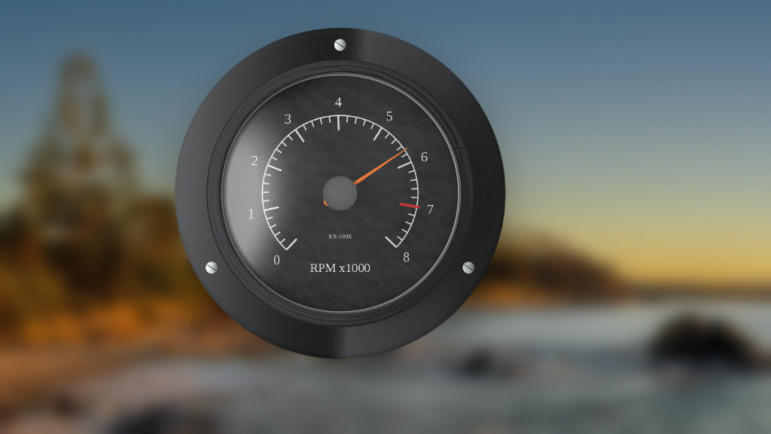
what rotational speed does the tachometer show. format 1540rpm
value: 5700rpm
